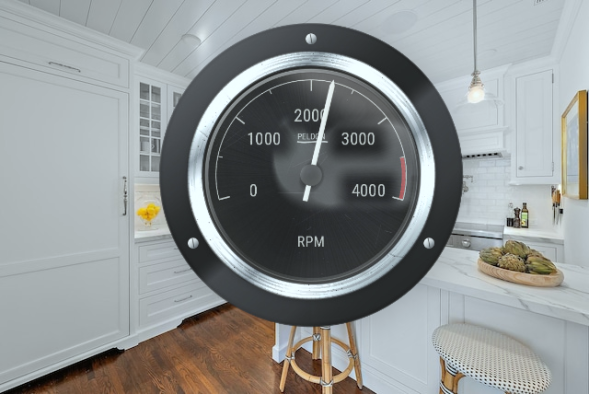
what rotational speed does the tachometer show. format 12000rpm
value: 2250rpm
